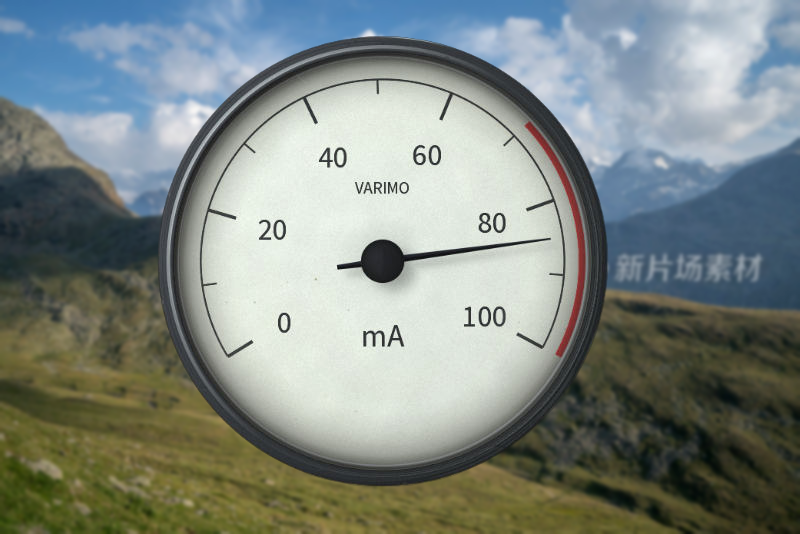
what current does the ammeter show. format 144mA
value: 85mA
